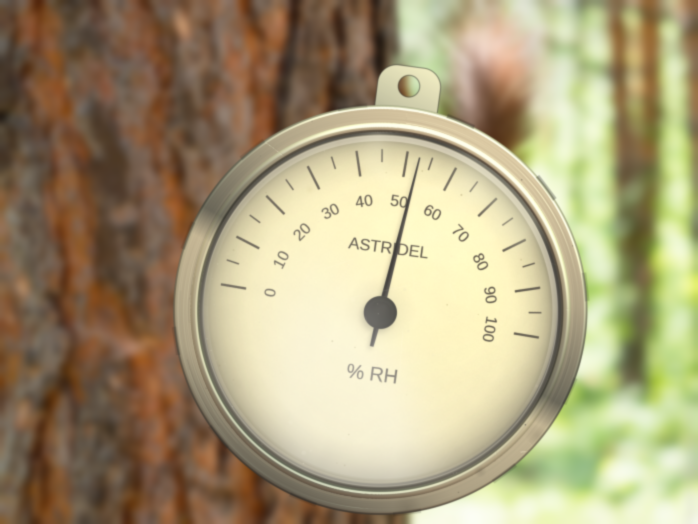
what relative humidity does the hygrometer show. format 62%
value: 52.5%
